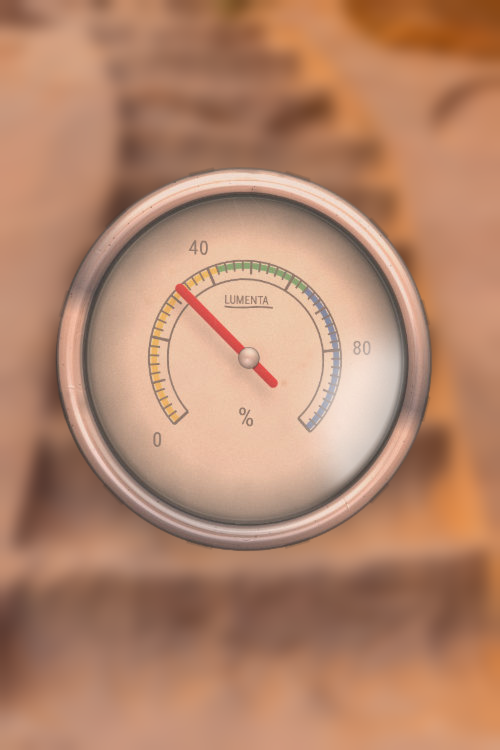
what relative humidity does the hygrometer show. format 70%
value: 32%
